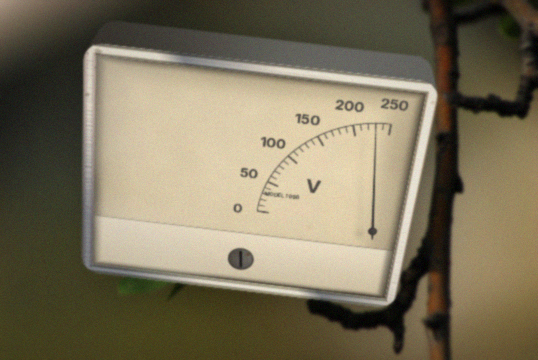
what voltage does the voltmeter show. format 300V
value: 230V
